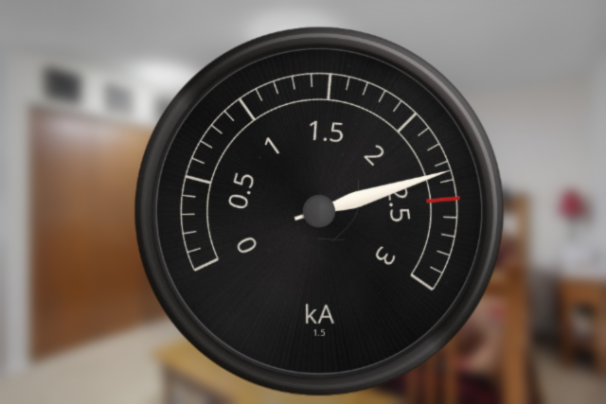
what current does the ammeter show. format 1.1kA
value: 2.35kA
